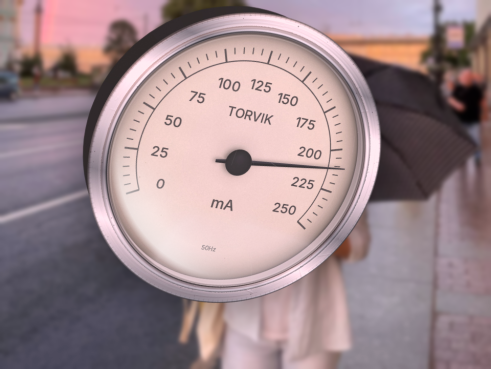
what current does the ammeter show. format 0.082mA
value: 210mA
